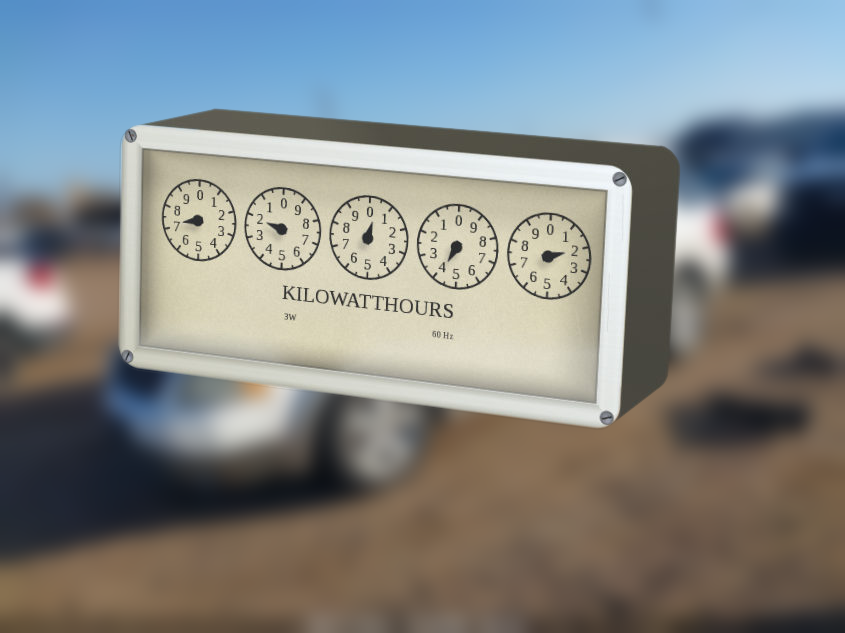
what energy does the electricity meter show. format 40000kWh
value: 72042kWh
